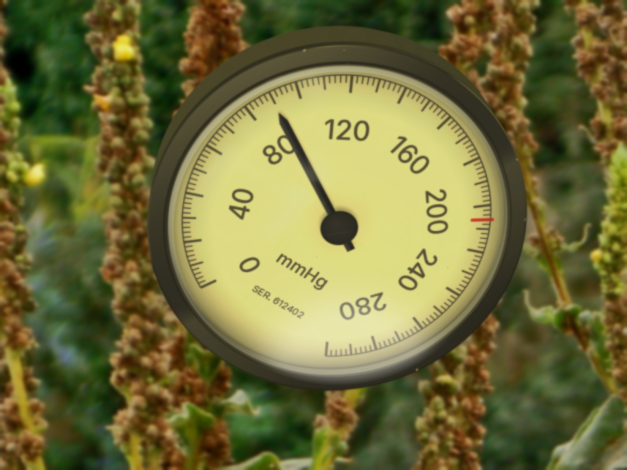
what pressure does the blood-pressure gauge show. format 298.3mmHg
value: 90mmHg
